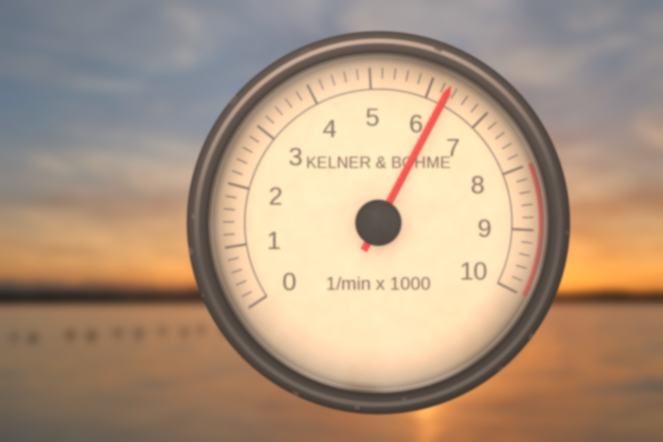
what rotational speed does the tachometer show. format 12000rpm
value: 6300rpm
